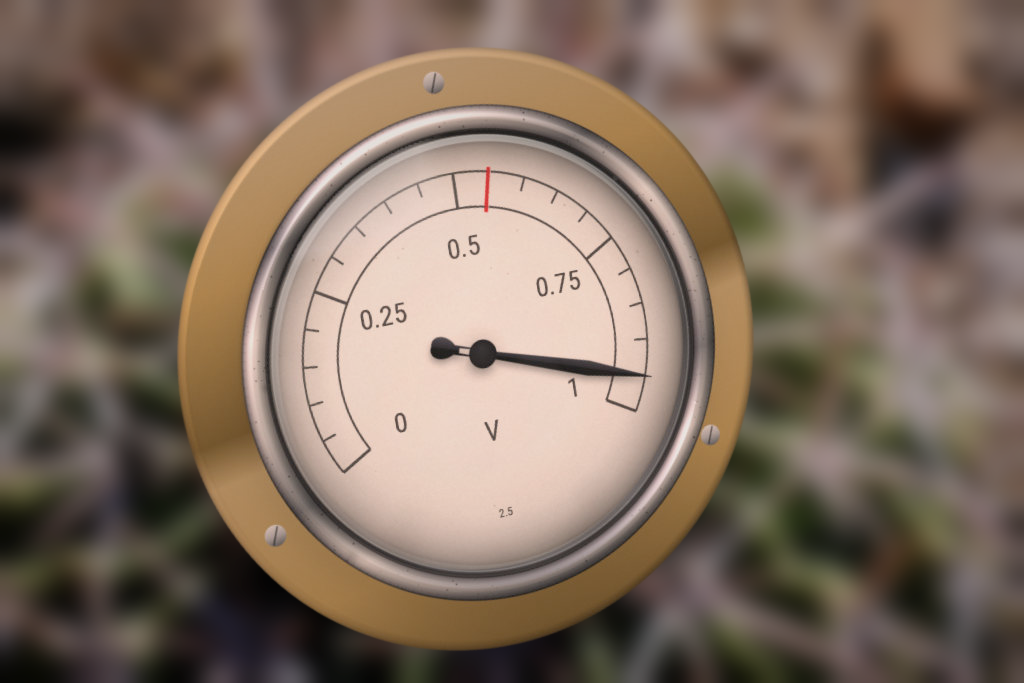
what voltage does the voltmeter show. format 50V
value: 0.95V
